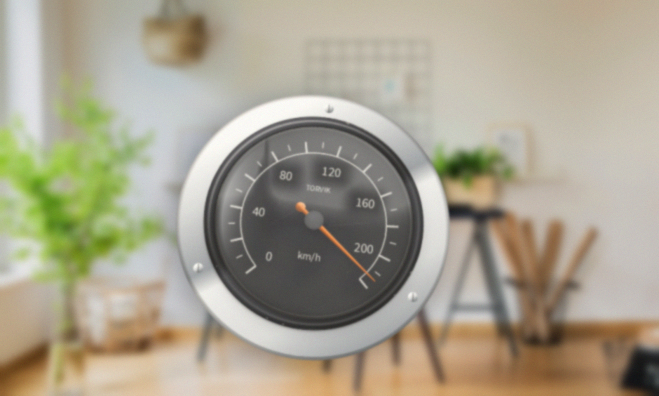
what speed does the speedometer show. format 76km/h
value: 215km/h
